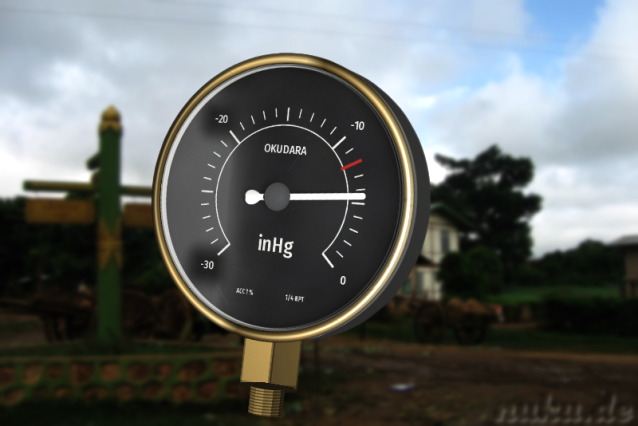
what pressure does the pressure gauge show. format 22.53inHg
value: -5.5inHg
